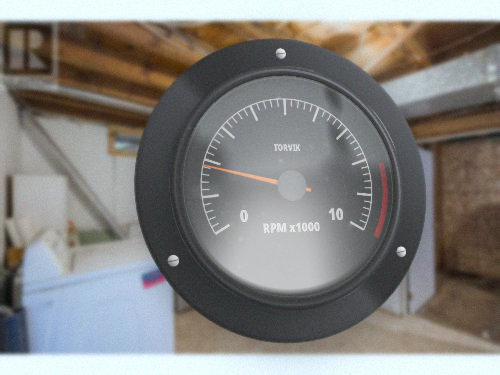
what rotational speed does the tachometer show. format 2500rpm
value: 1800rpm
